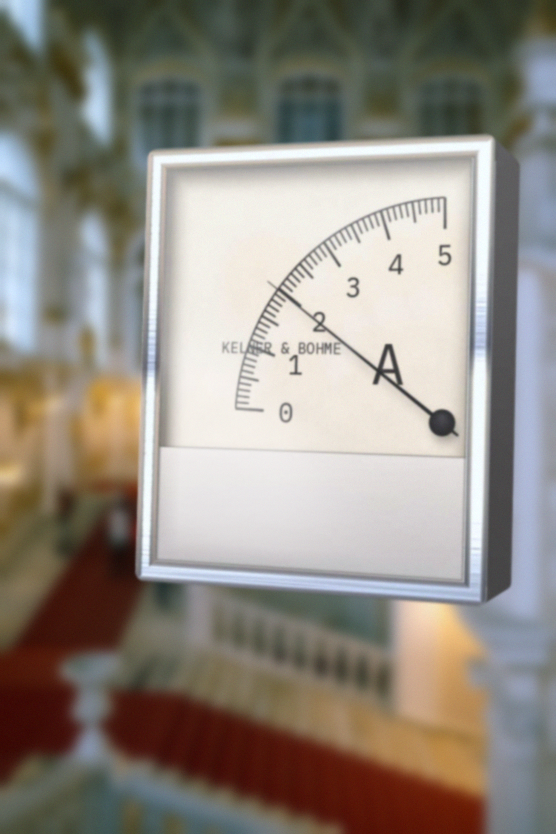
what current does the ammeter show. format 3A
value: 2A
